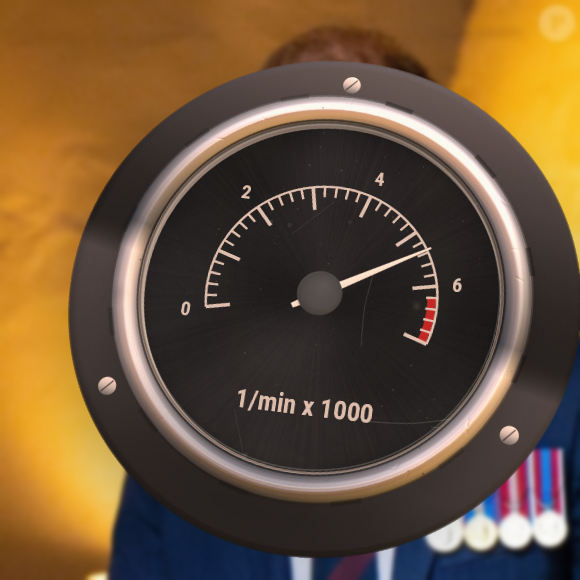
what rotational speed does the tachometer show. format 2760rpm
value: 5400rpm
